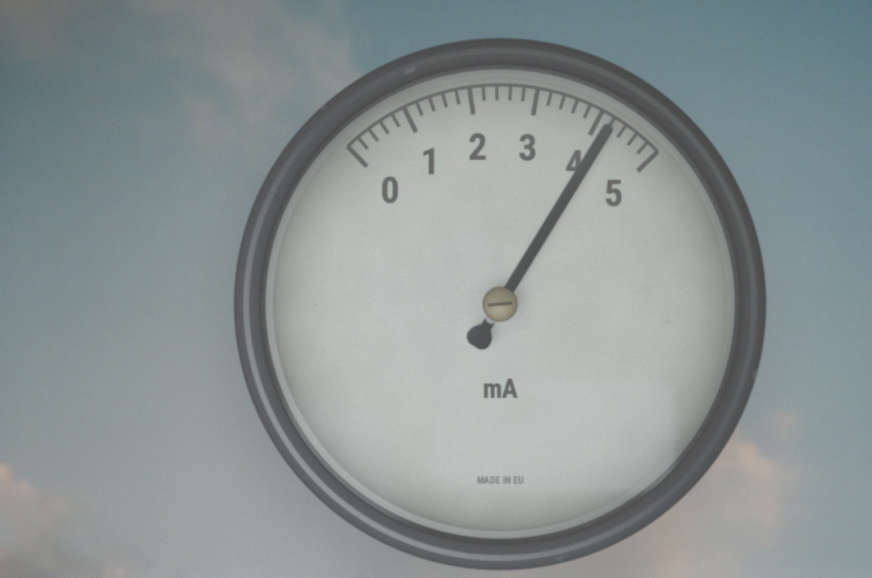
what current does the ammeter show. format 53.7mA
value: 4.2mA
